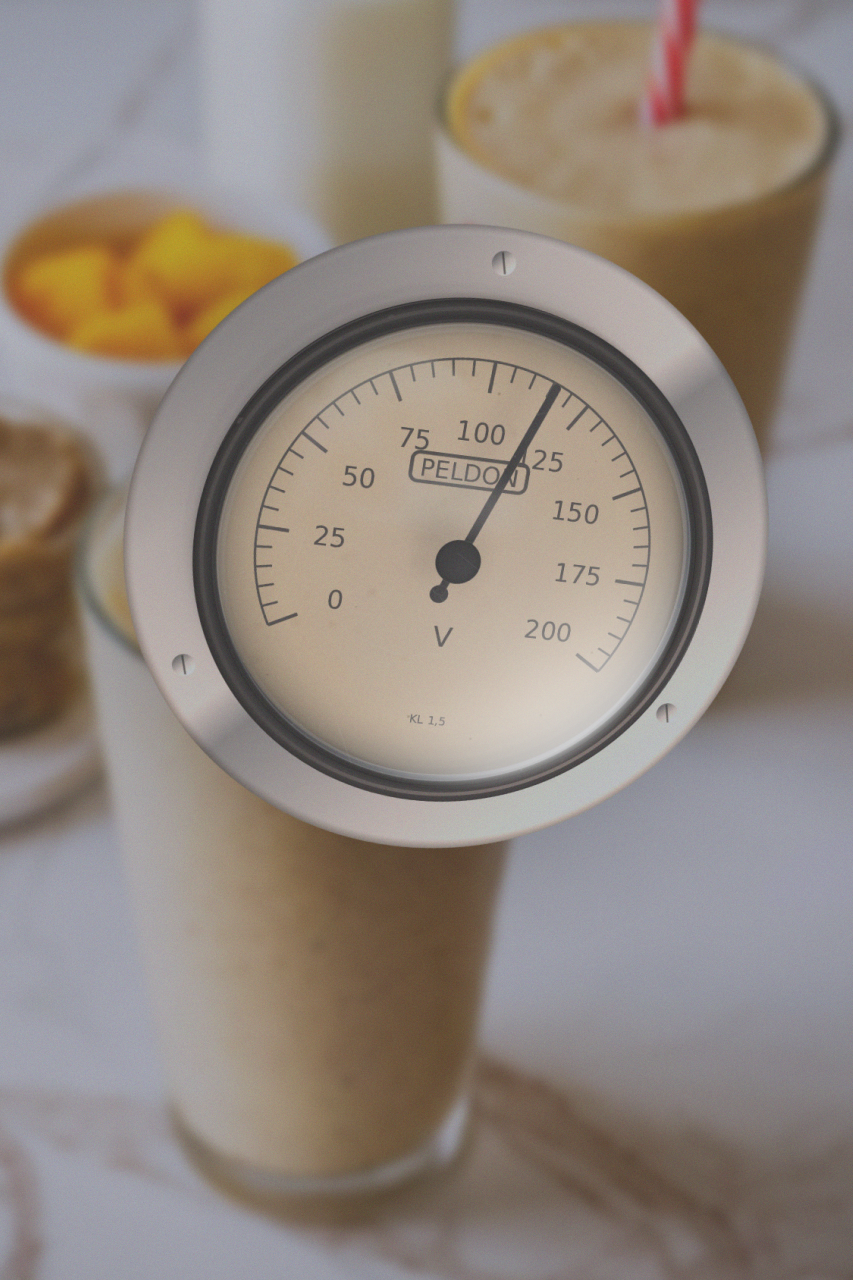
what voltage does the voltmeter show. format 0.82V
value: 115V
